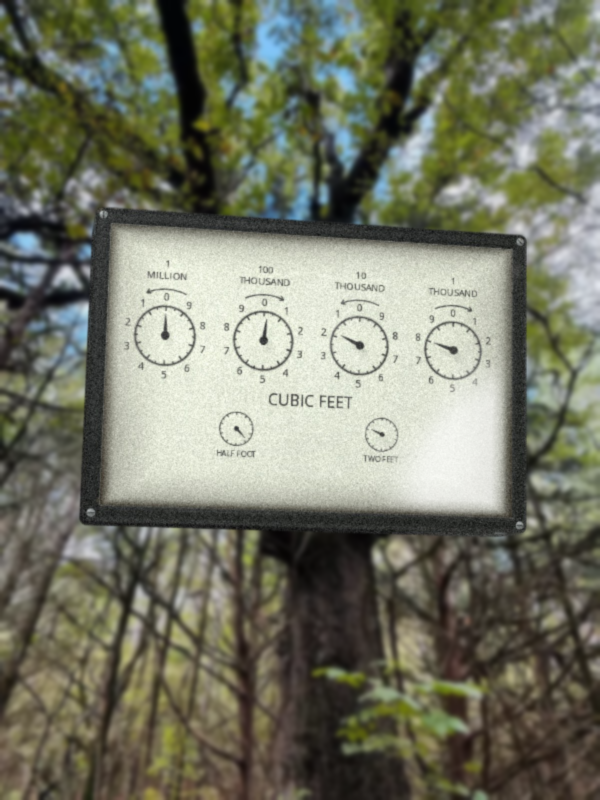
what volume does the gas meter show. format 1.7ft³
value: 1800ft³
